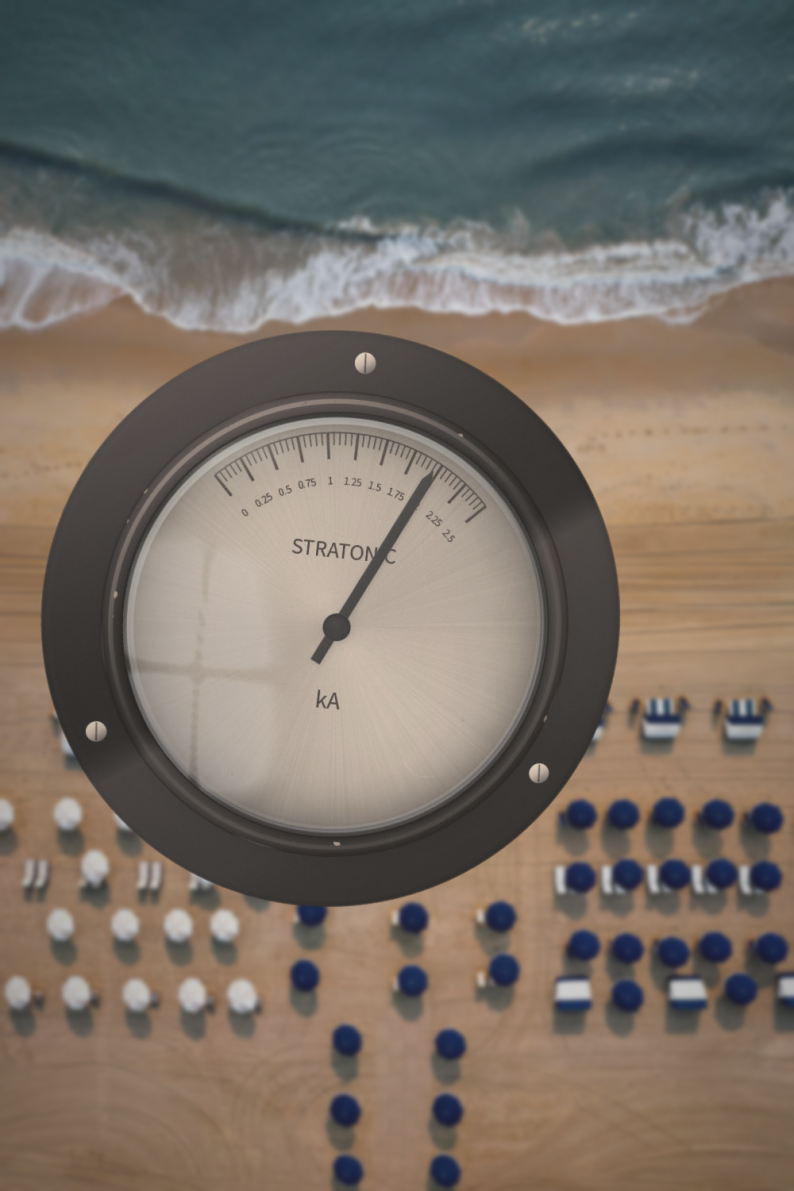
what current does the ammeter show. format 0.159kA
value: 1.95kA
